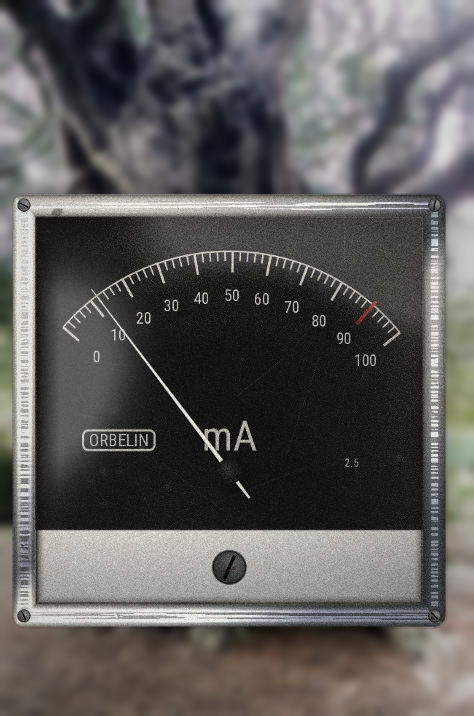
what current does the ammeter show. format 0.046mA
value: 12mA
